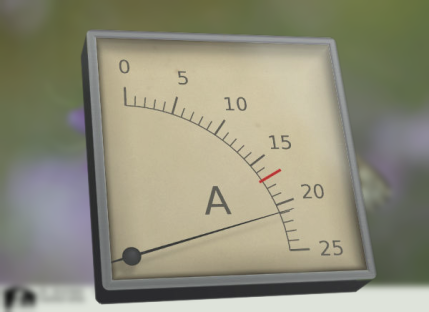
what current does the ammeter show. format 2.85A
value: 21A
